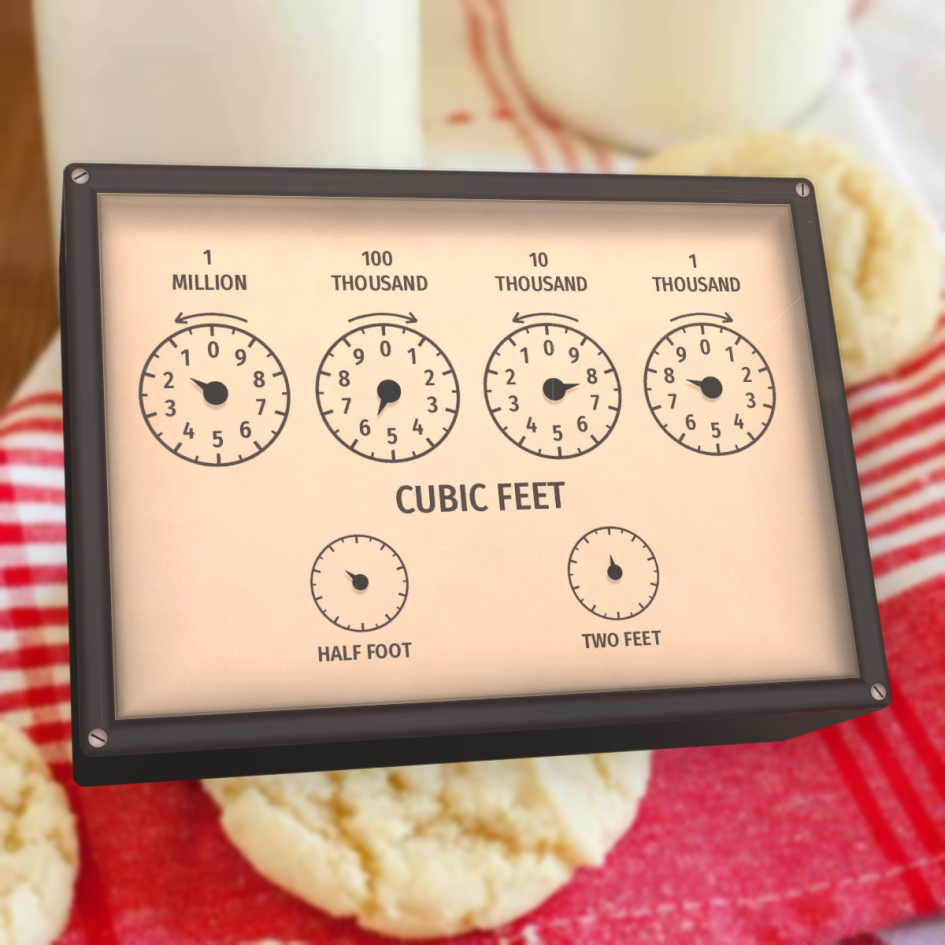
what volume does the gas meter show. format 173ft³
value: 157800ft³
